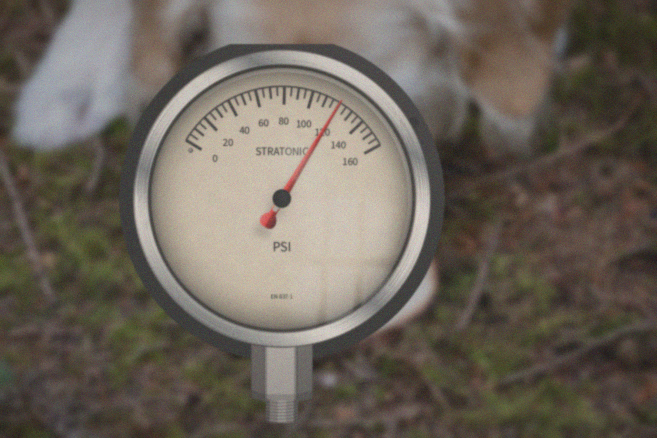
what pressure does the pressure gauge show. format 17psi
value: 120psi
